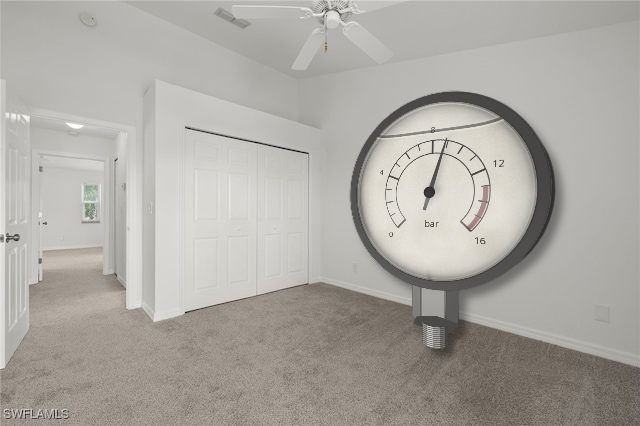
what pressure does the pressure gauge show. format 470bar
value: 9bar
